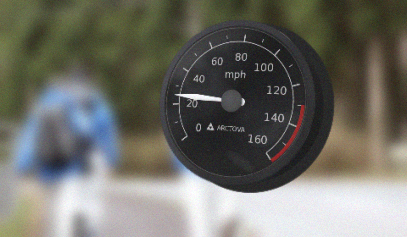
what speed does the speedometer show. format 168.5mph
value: 25mph
